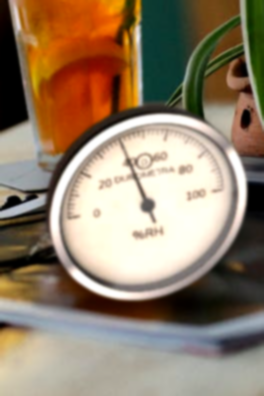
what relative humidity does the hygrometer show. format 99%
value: 40%
